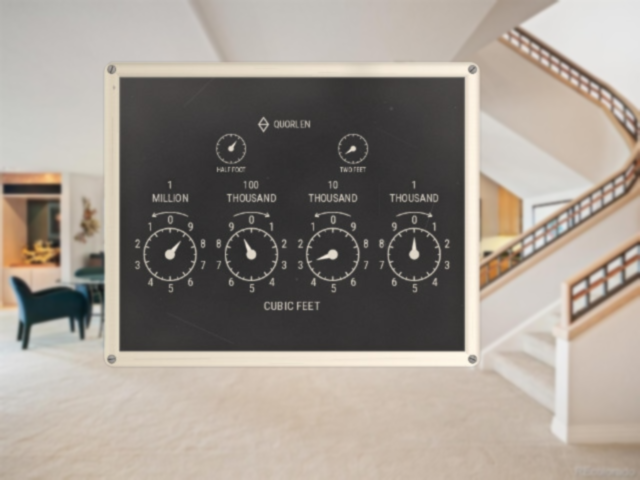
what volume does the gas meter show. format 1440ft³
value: 893000ft³
